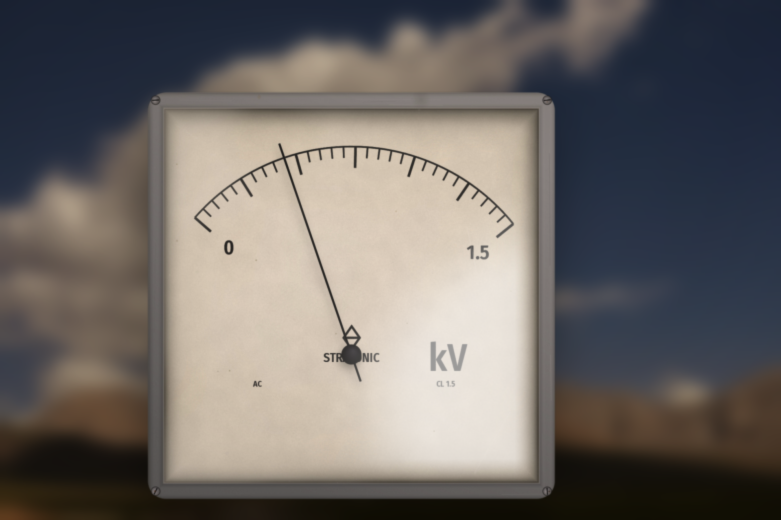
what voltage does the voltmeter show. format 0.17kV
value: 0.45kV
